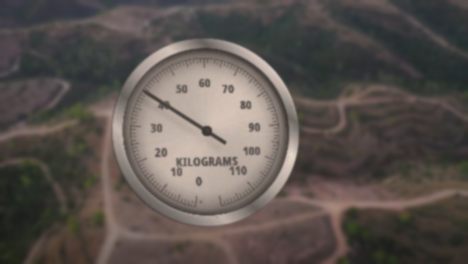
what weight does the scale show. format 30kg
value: 40kg
